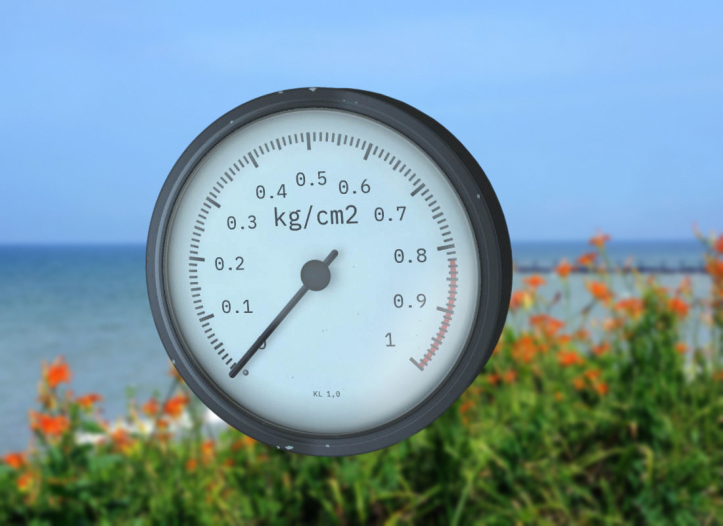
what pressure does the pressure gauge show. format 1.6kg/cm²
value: 0kg/cm²
